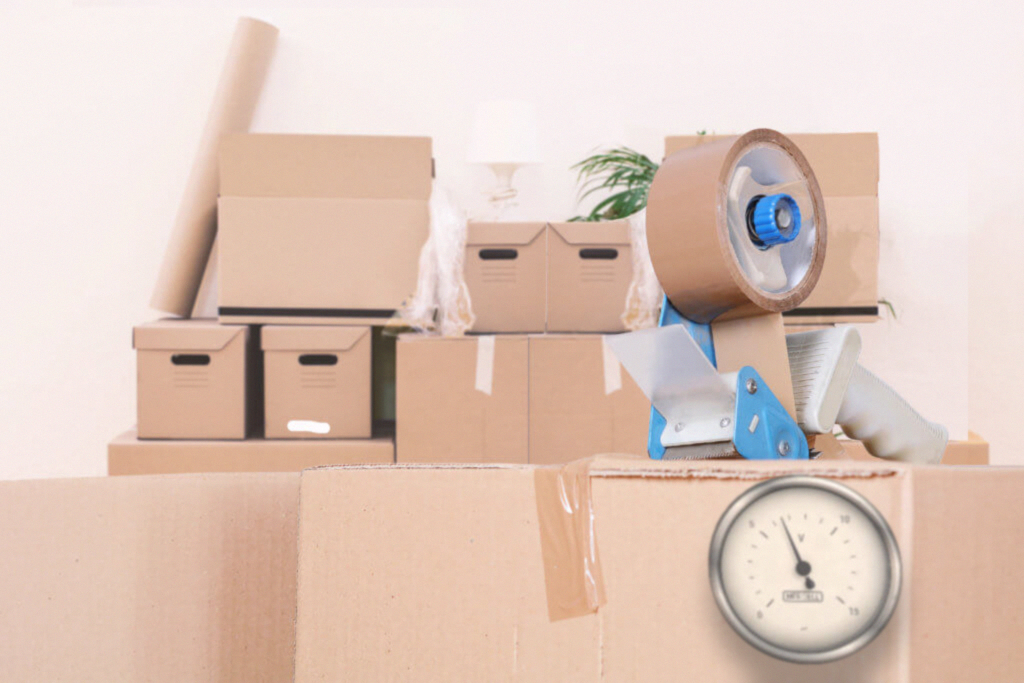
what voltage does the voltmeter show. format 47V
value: 6.5V
